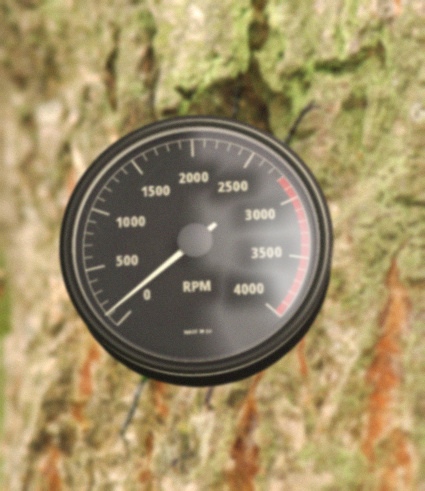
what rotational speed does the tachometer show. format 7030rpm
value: 100rpm
